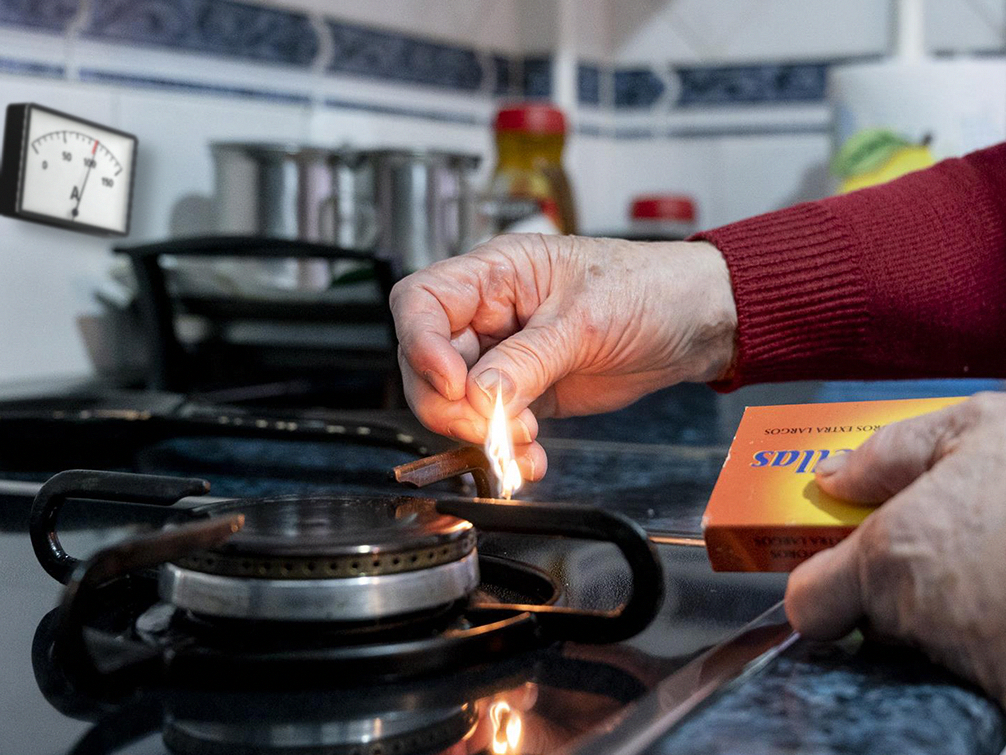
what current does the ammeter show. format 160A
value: 100A
